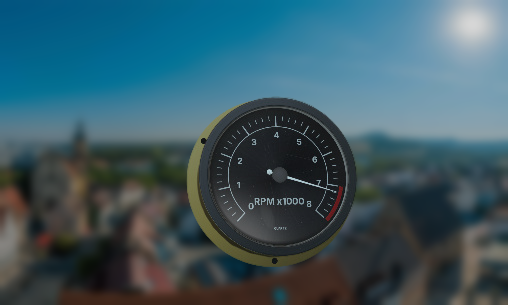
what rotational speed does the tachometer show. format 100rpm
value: 7200rpm
